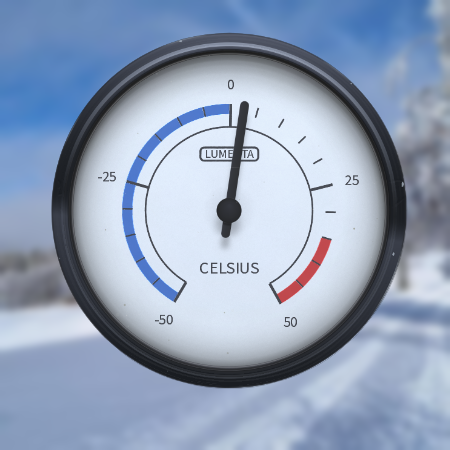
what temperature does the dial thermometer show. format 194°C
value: 2.5°C
